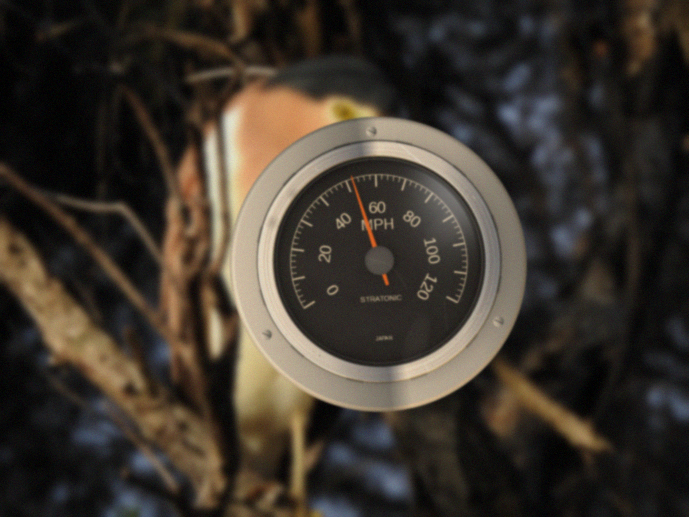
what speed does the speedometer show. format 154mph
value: 52mph
